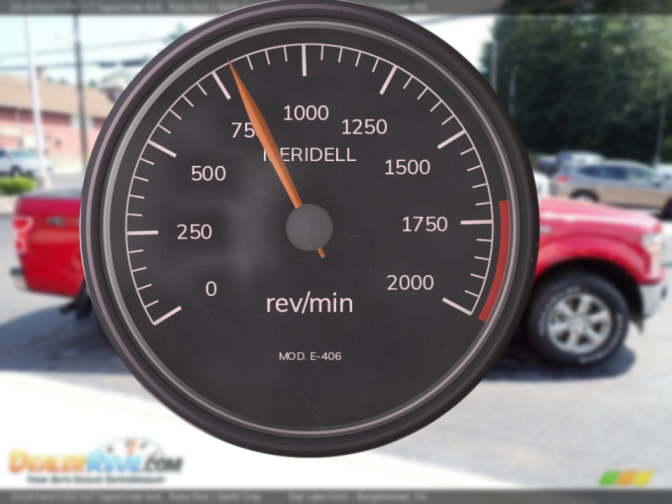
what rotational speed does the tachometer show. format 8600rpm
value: 800rpm
